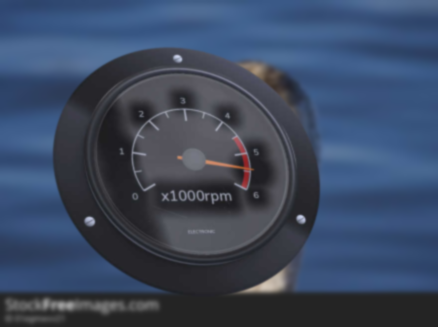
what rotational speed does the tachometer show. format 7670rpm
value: 5500rpm
